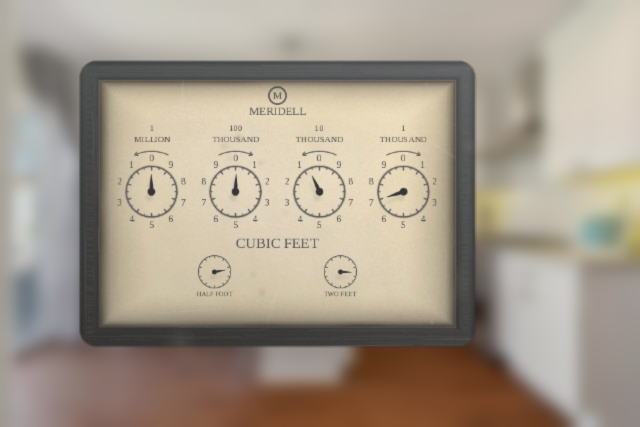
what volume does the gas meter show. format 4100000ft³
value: 700ft³
